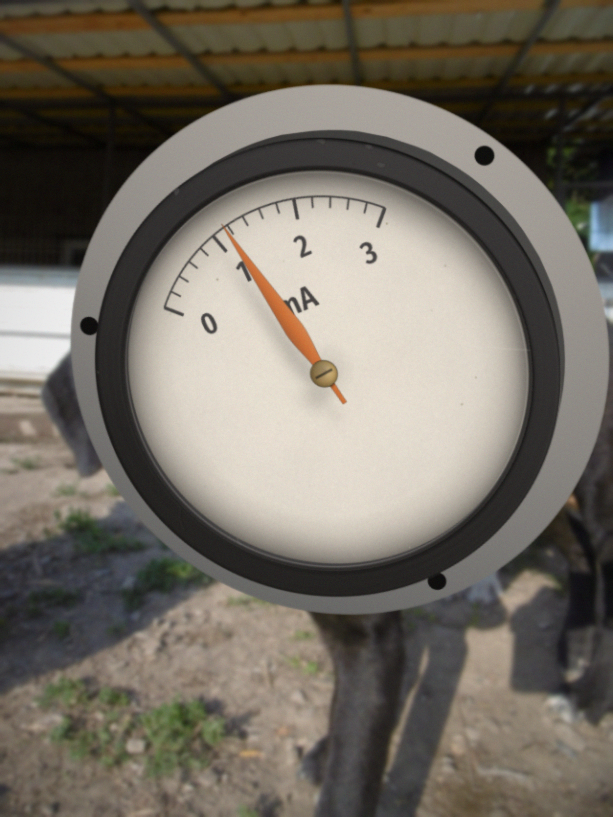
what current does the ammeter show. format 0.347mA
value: 1.2mA
